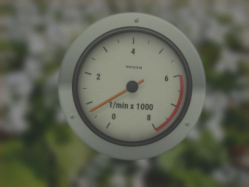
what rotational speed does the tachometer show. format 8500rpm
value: 750rpm
